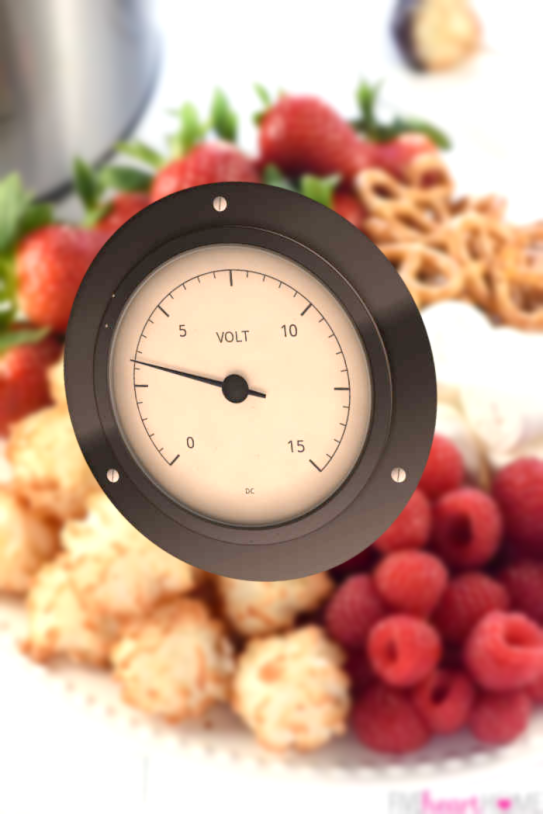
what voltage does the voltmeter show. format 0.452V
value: 3.25V
